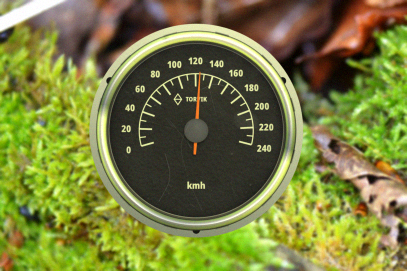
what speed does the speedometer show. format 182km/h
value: 125km/h
